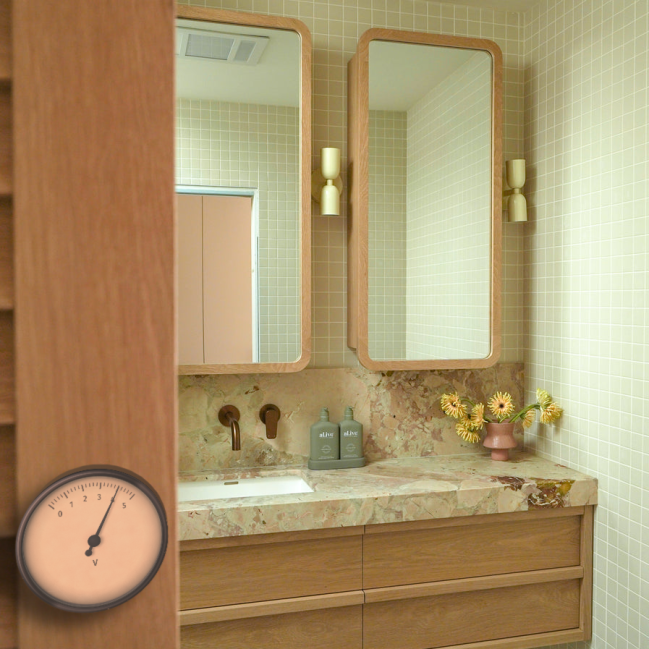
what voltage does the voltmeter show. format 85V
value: 4V
